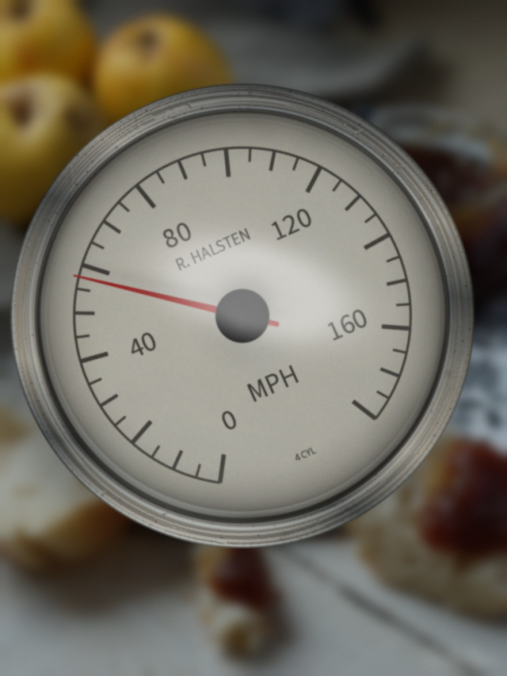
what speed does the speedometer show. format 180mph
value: 57.5mph
